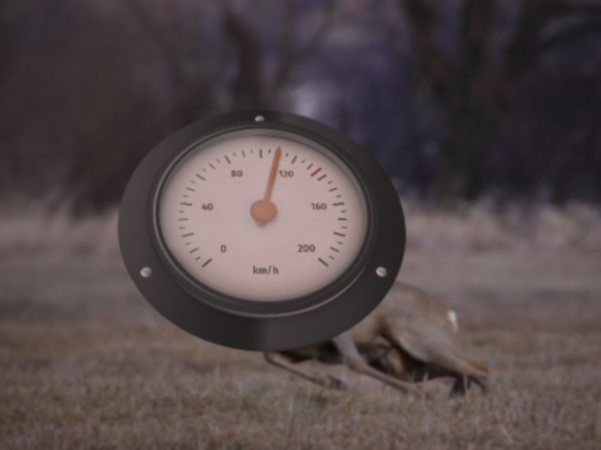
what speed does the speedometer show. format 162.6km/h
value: 110km/h
